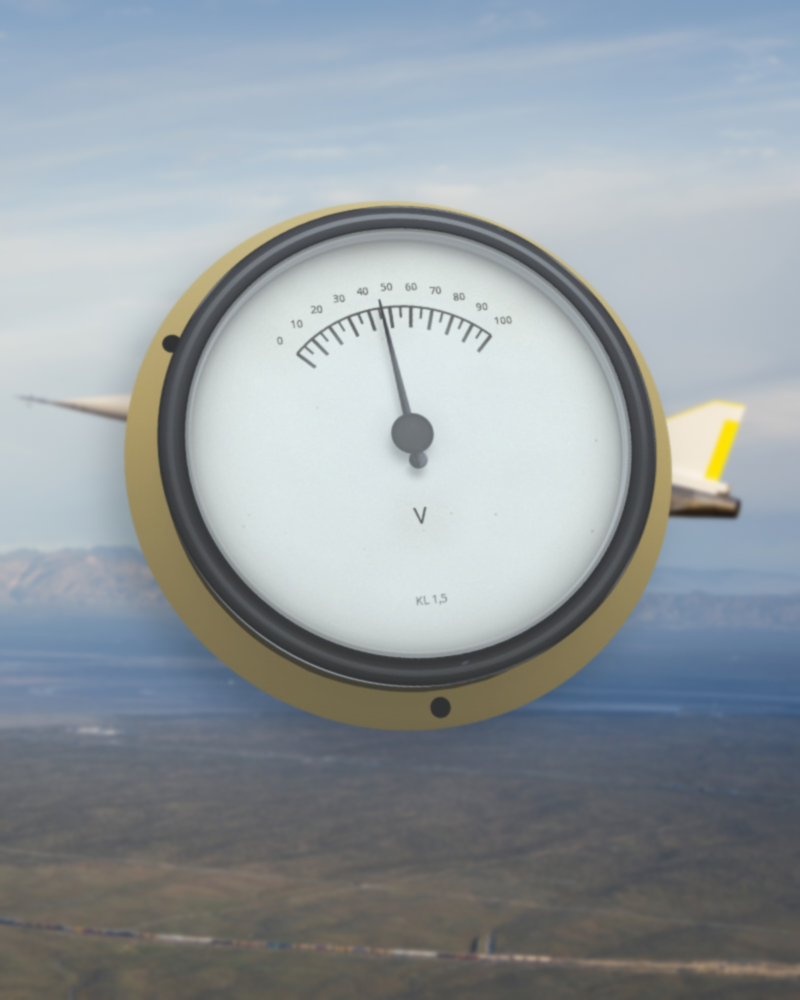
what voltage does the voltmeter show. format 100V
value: 45V
